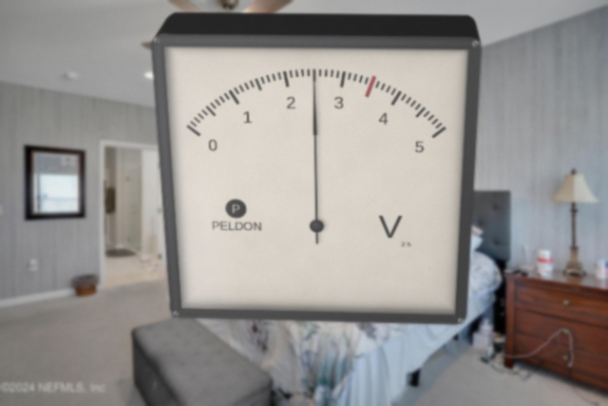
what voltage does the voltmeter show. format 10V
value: 2.5V
